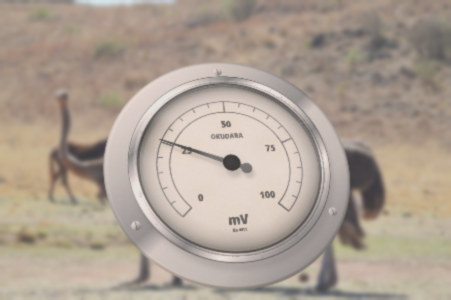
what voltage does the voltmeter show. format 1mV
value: 25mV
